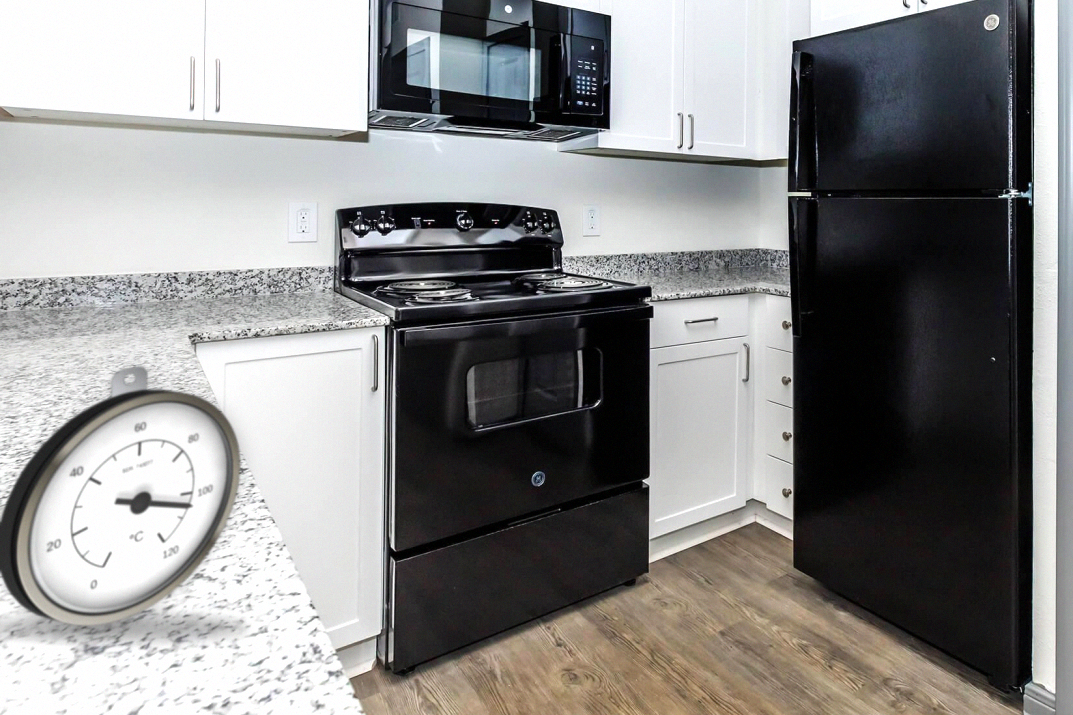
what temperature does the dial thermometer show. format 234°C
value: 105°C
